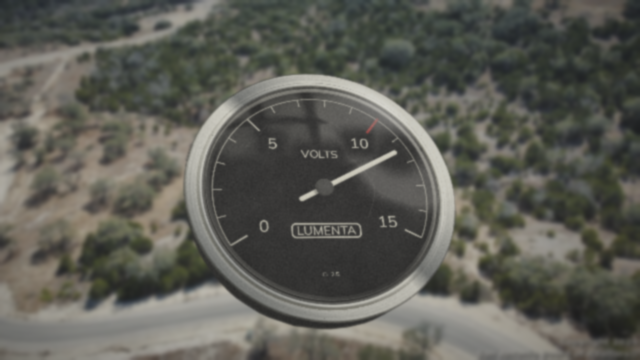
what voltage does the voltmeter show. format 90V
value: 11.5V
